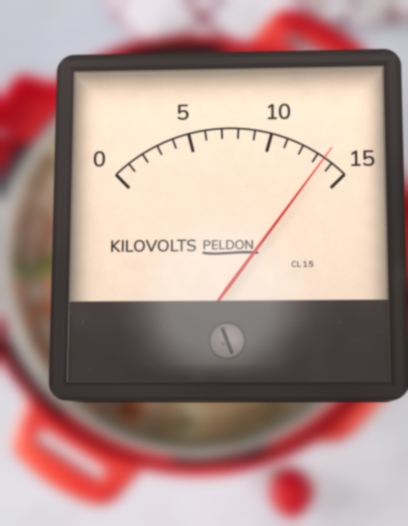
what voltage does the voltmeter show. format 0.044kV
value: 13.5kV
